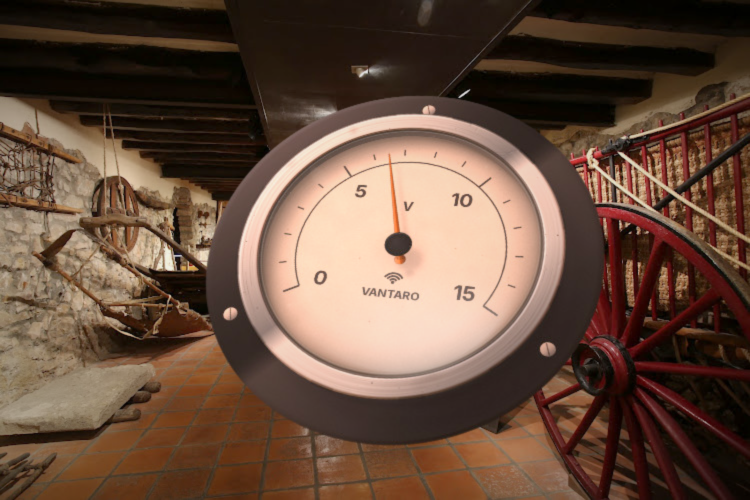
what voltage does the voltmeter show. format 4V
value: 6.5V
